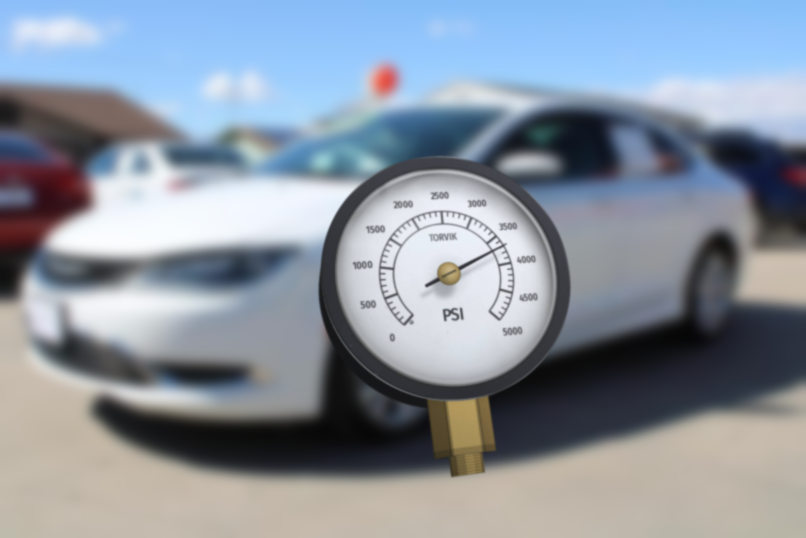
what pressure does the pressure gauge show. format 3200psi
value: 3700psi
